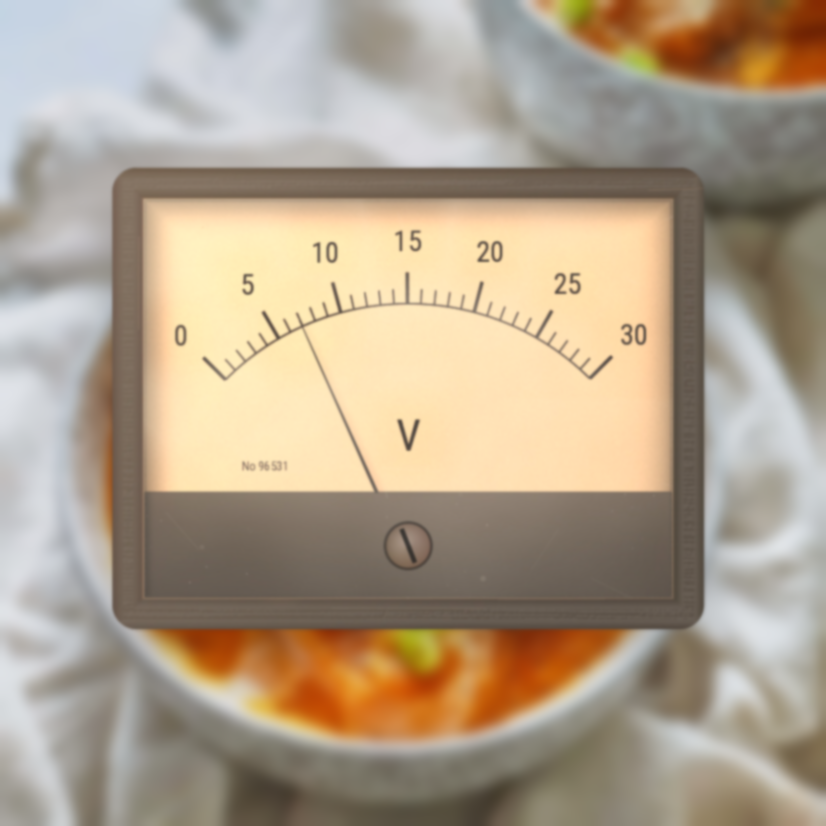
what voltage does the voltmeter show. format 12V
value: 7V
